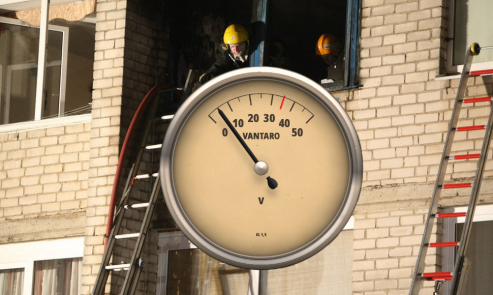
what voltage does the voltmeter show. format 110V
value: 5V
